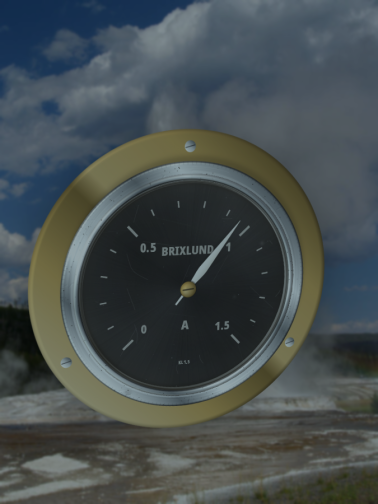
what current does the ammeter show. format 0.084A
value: 0.95A
